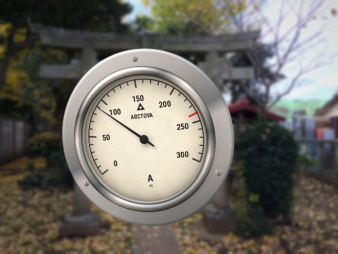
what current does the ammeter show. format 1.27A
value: 90A
